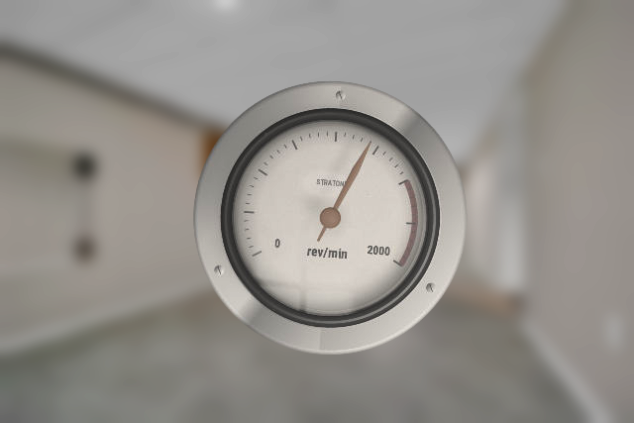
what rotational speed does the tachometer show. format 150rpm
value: 1200rpm
